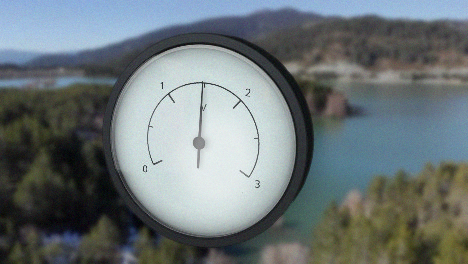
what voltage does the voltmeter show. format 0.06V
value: 1.5V
